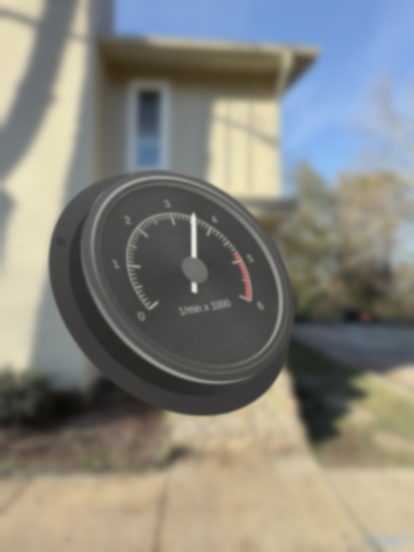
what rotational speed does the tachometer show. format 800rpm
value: 3500rpm
